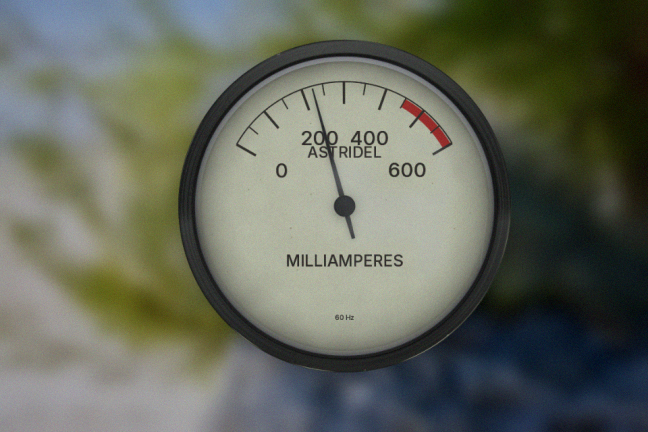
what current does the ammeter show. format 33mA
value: 225mA
